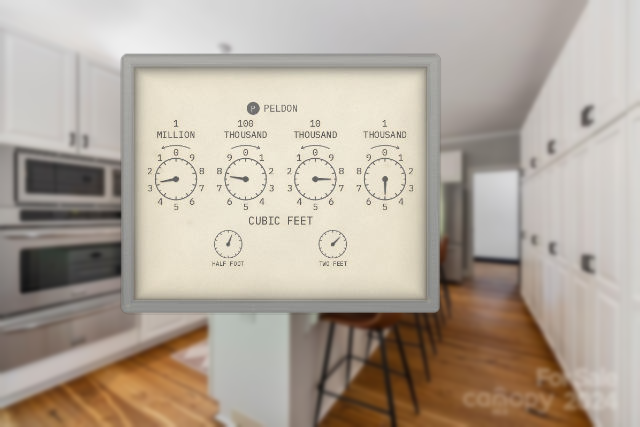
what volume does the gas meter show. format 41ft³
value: 277500ft³
